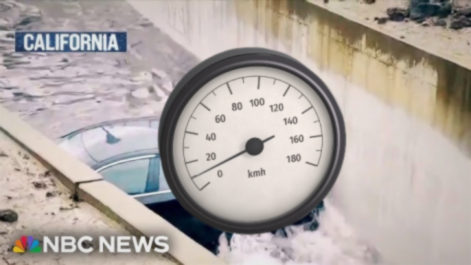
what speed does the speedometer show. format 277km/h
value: 10km/h
